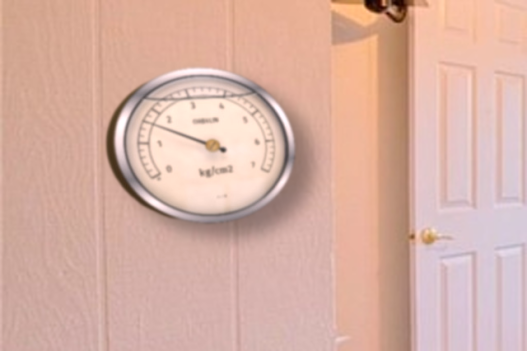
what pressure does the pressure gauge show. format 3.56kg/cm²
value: 1.6kg/cm²
